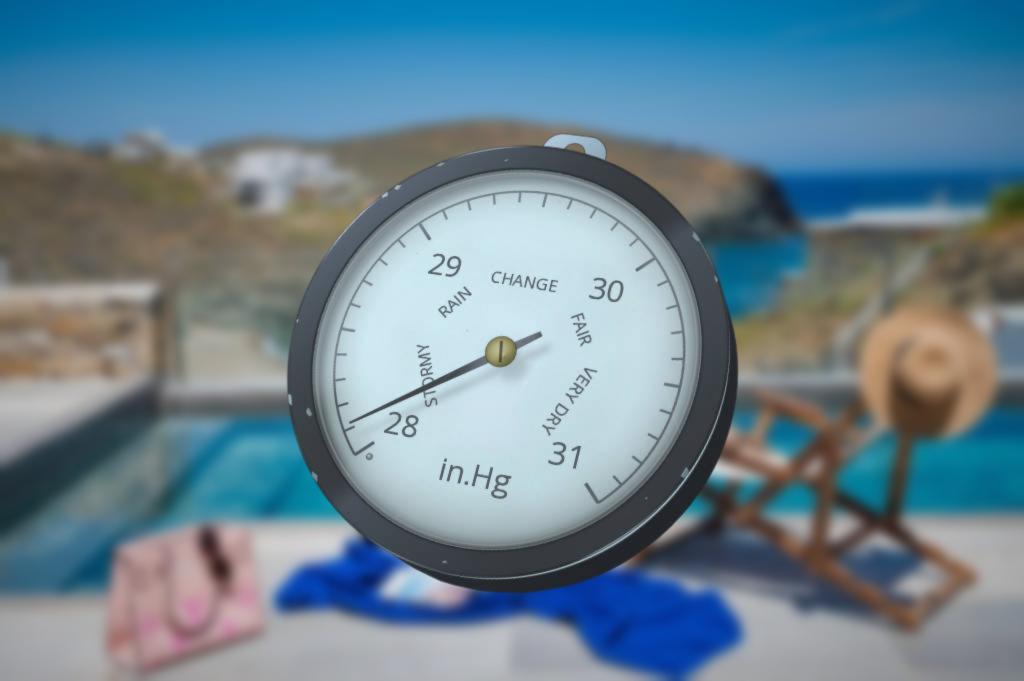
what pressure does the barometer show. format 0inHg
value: 28.1inHg
